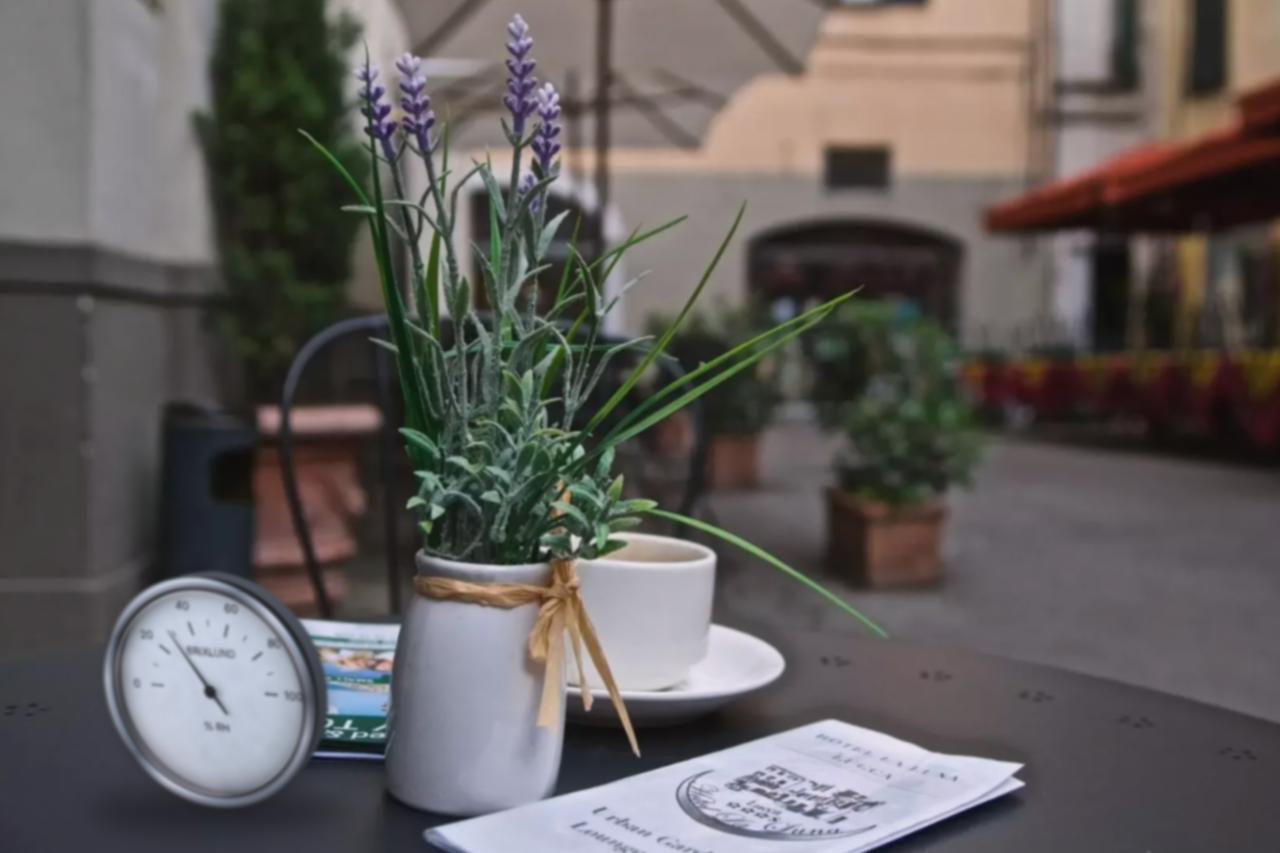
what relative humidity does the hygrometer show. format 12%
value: 30%
